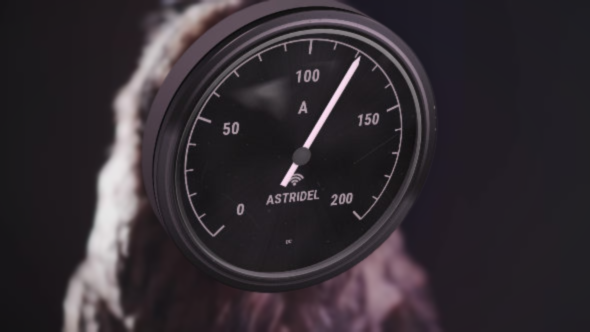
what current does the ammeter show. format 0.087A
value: 120A
